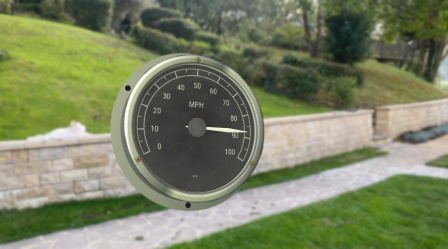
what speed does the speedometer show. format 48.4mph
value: 87.5mph
